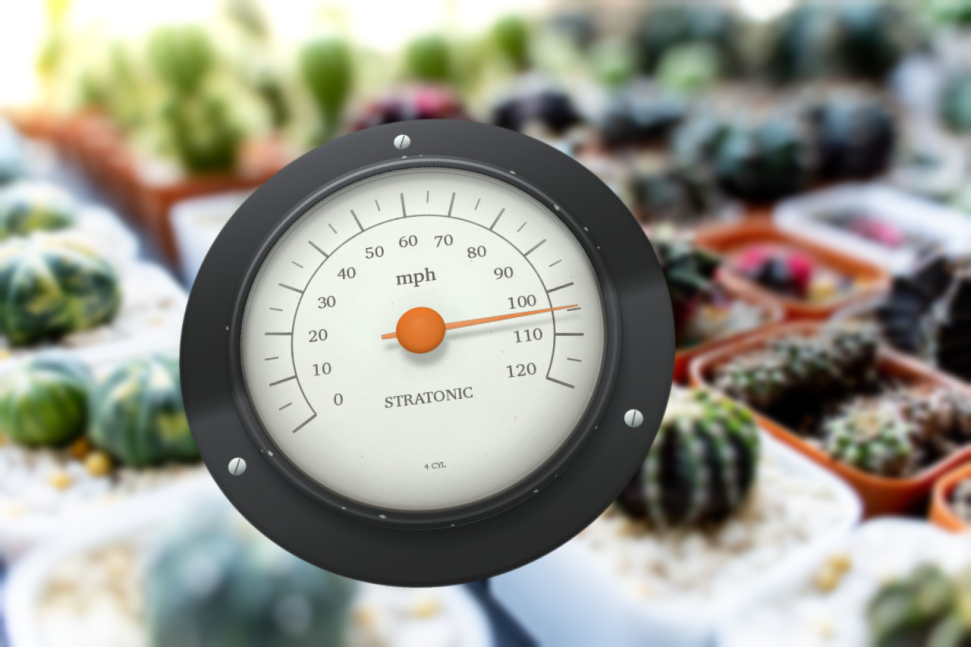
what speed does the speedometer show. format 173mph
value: 105mph
